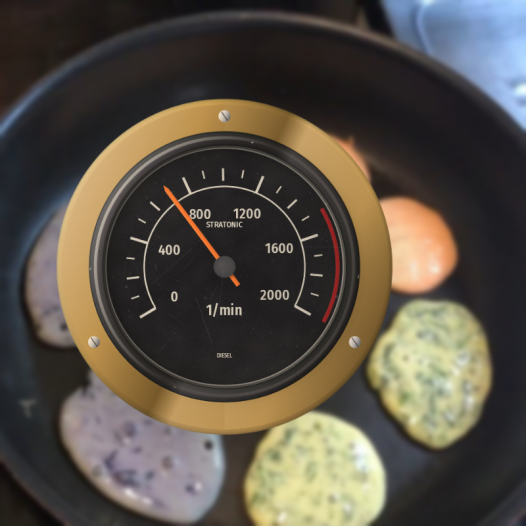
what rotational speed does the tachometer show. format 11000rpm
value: 700rpm
